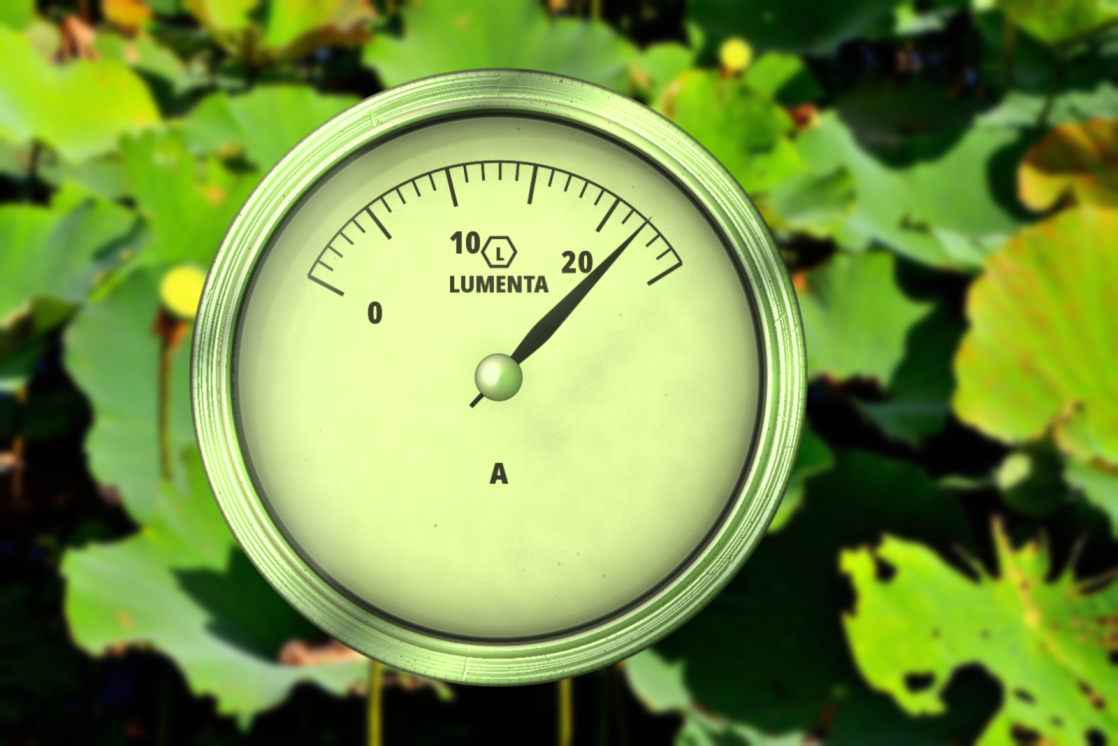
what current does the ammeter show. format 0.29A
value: 22A
